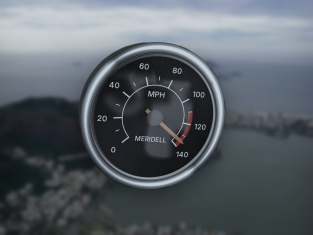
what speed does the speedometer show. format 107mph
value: 135mph
